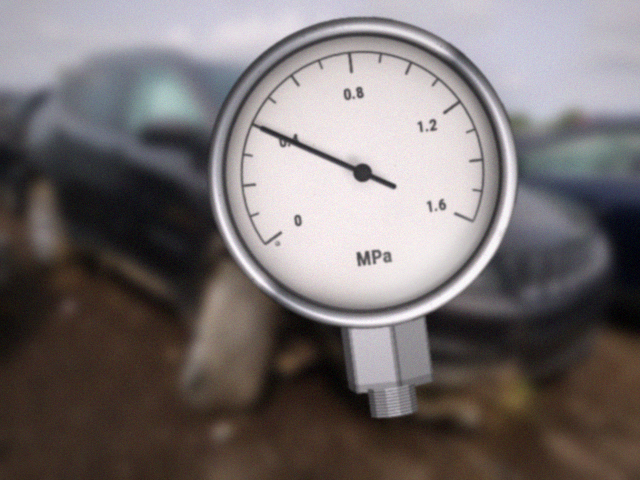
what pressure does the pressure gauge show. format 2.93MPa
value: 0.4MPa
